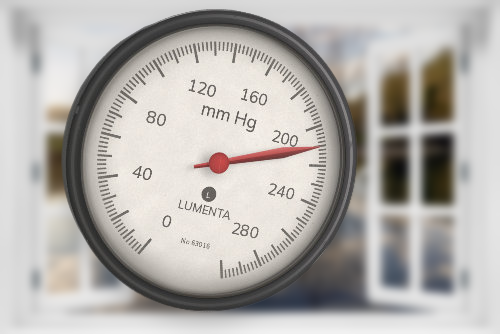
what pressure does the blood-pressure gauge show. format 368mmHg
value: 210mmHg
